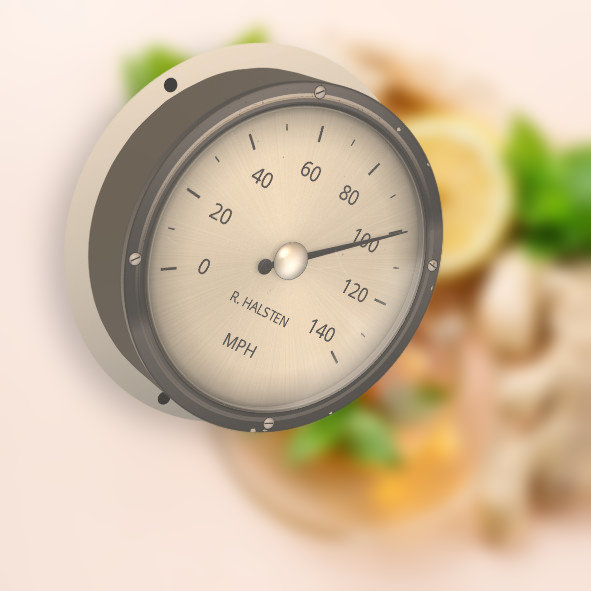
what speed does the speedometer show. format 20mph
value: 100mph
